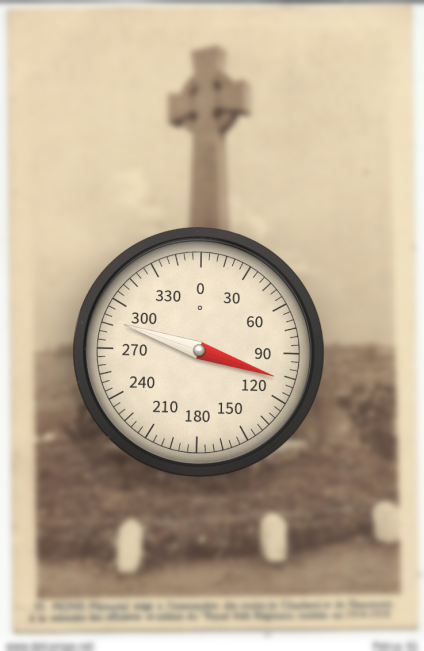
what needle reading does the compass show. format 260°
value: 107.5°
